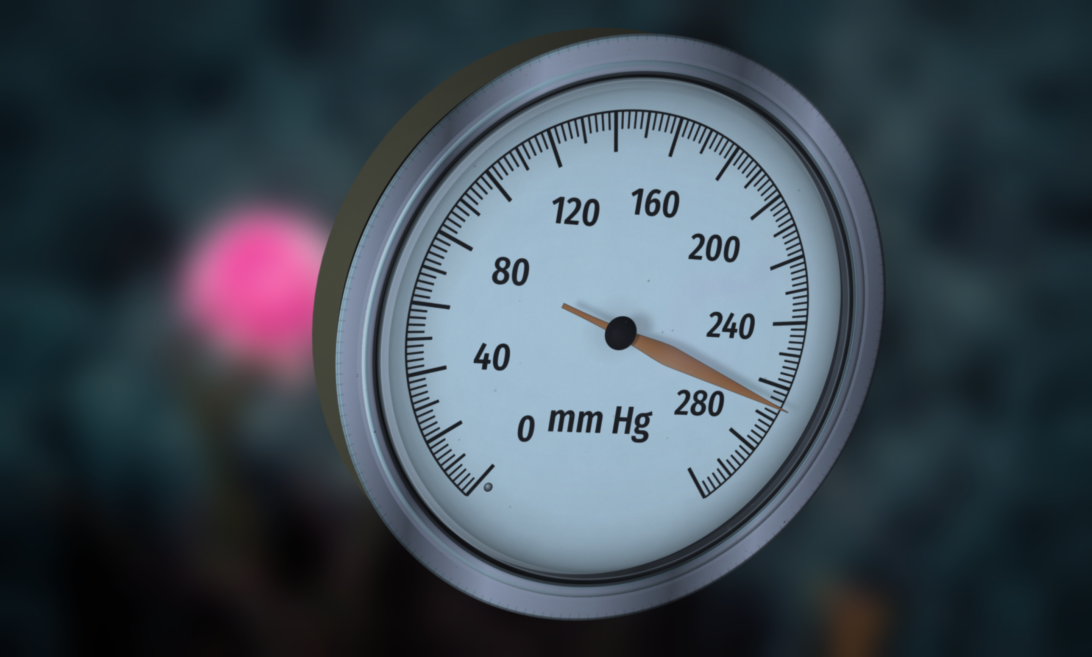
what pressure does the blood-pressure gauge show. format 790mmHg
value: 266mmHg
